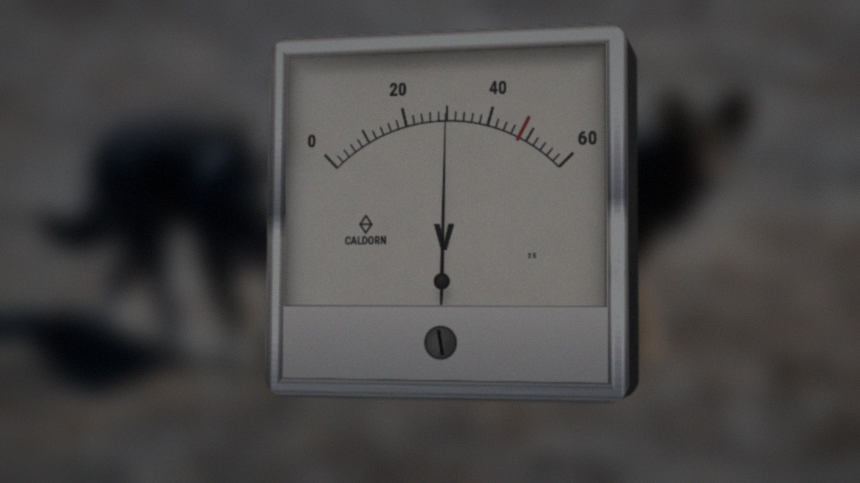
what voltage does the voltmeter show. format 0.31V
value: 30V
